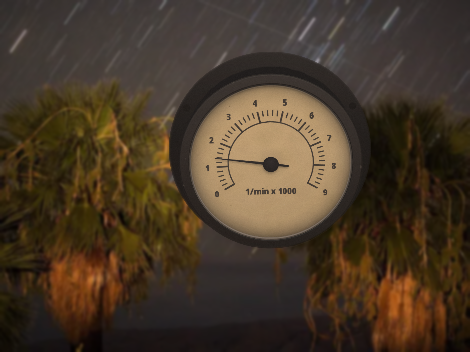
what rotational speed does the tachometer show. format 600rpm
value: 1400rpm
